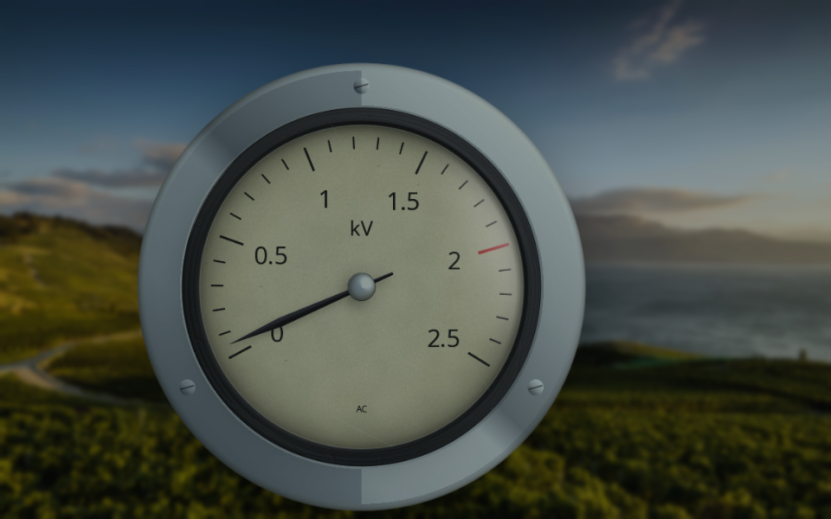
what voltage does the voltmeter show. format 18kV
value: 0.05kV
